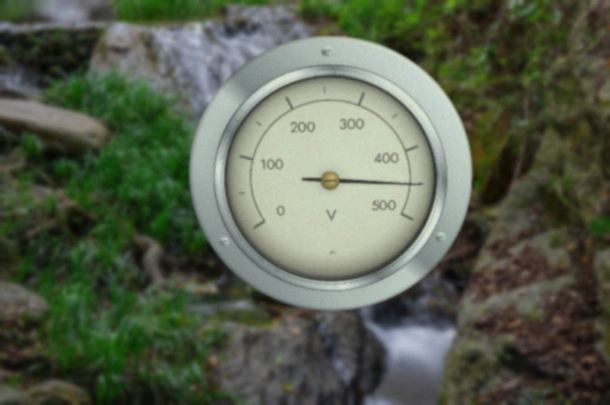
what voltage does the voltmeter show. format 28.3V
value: 450V
